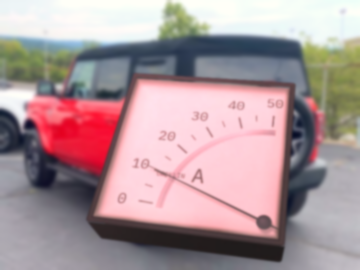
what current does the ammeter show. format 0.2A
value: 10A
